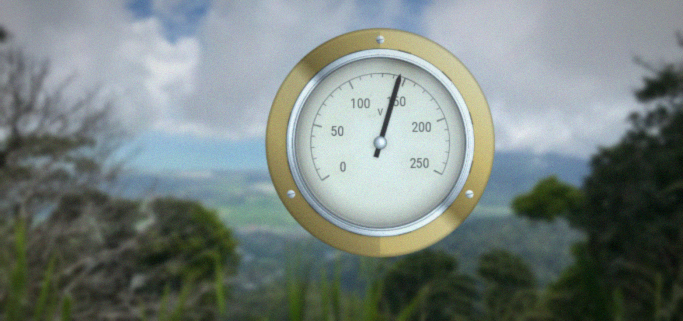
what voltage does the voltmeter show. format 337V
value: 145V
